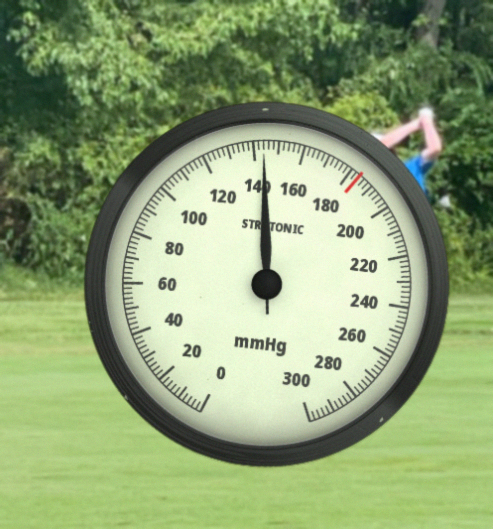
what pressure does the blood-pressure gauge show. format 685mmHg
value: 144mmHg
